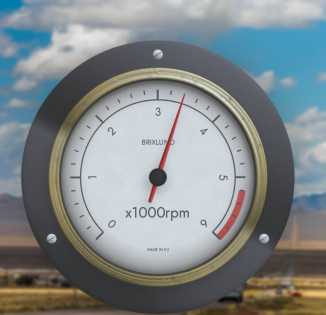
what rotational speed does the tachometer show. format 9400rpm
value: 3400rpm
